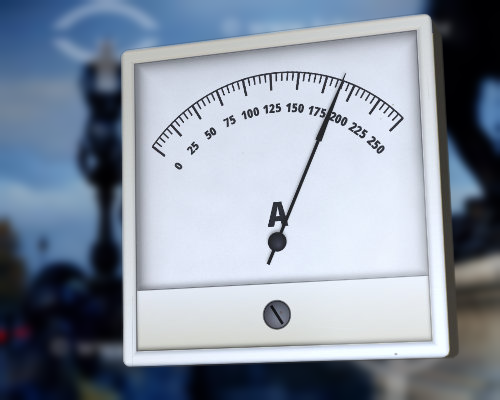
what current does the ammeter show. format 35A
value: 190A
